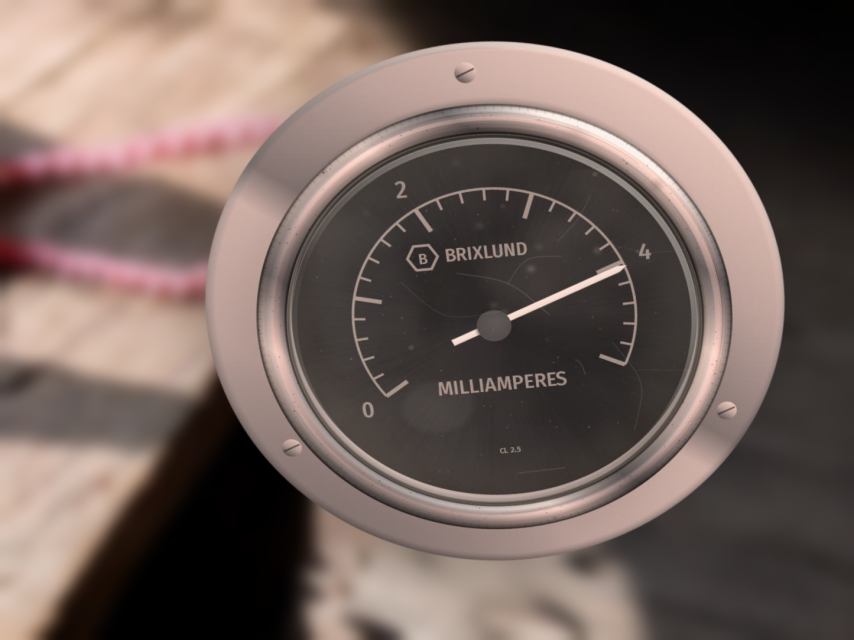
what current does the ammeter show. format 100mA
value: 4mA
